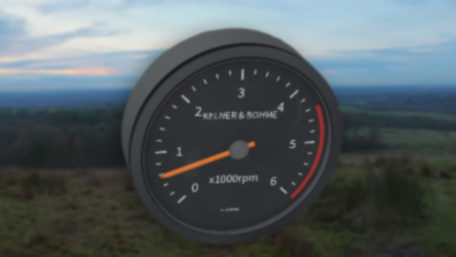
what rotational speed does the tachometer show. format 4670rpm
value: 600rpm
